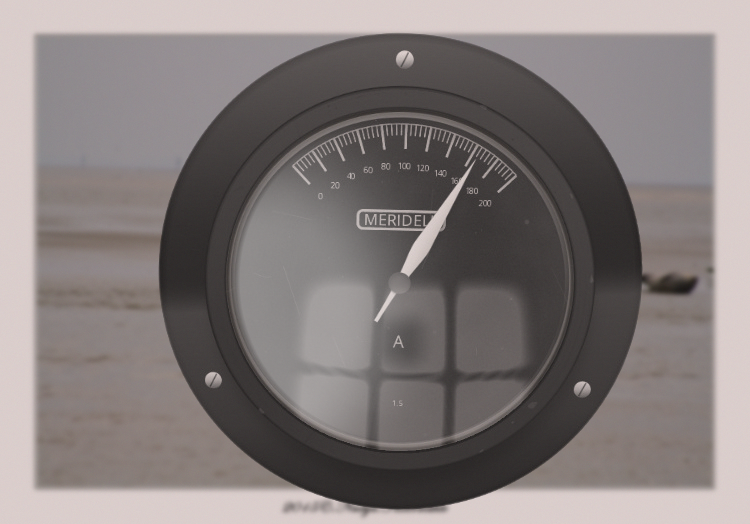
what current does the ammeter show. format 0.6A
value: 164A
